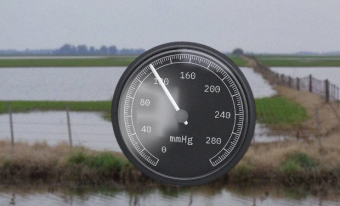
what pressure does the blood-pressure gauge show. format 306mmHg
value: 120mmHg
